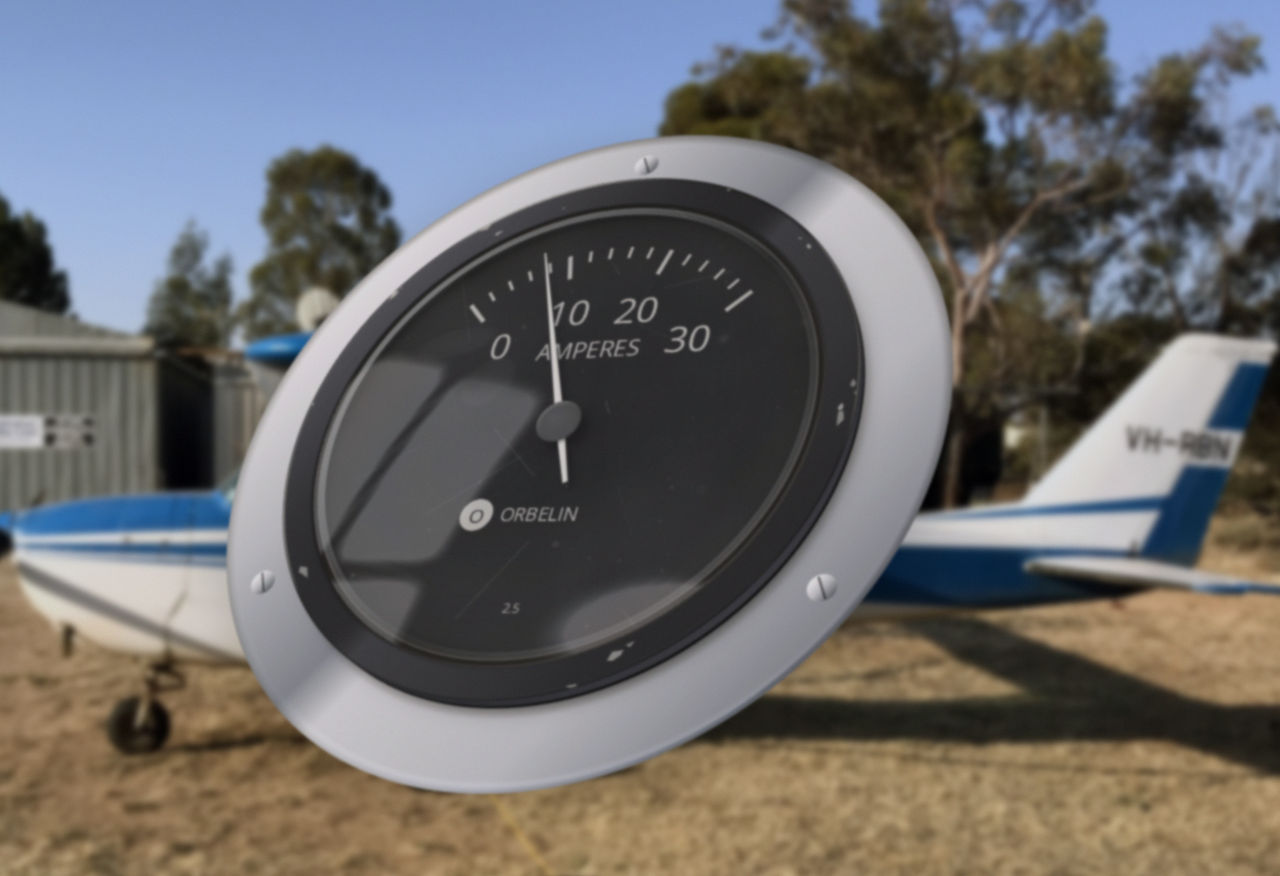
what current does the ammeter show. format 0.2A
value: 8A
